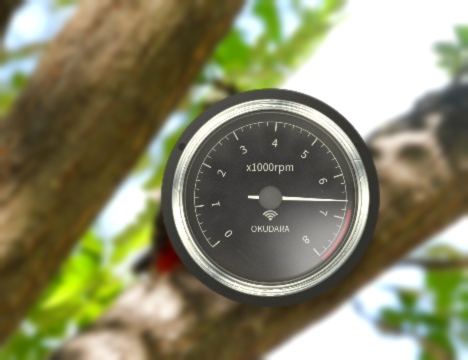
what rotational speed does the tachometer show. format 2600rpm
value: 6600rpm
